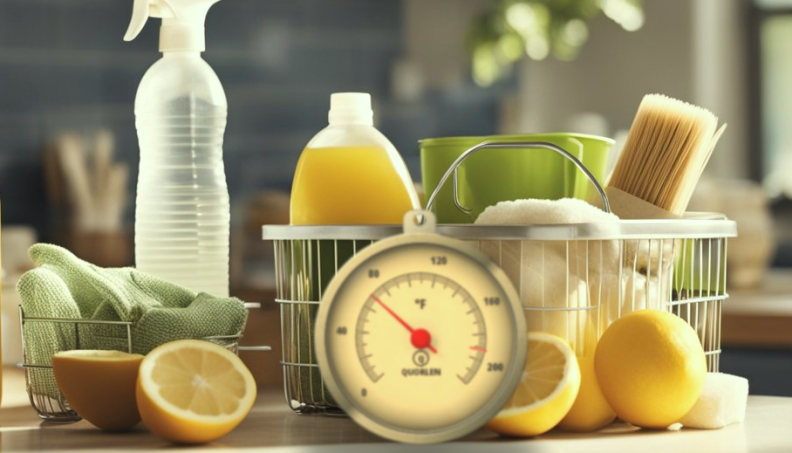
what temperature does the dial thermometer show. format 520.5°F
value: 70°F
